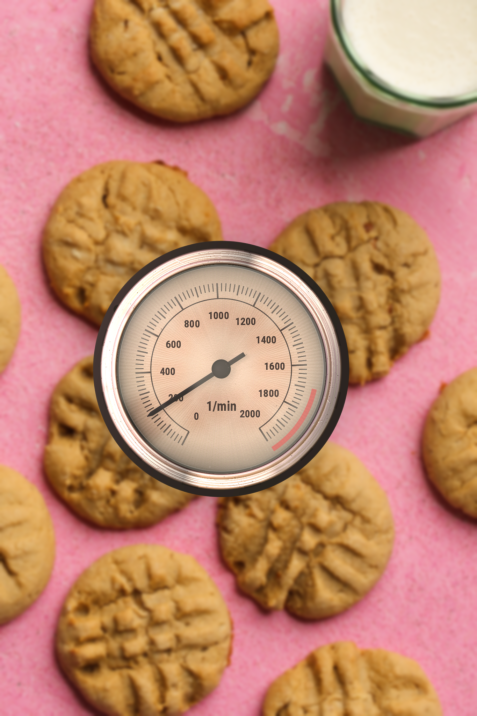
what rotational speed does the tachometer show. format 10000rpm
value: 200rpm
